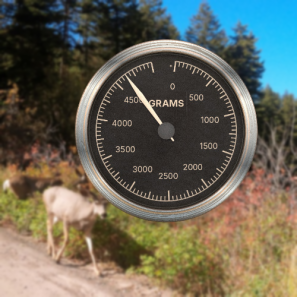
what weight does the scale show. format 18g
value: 4650g
